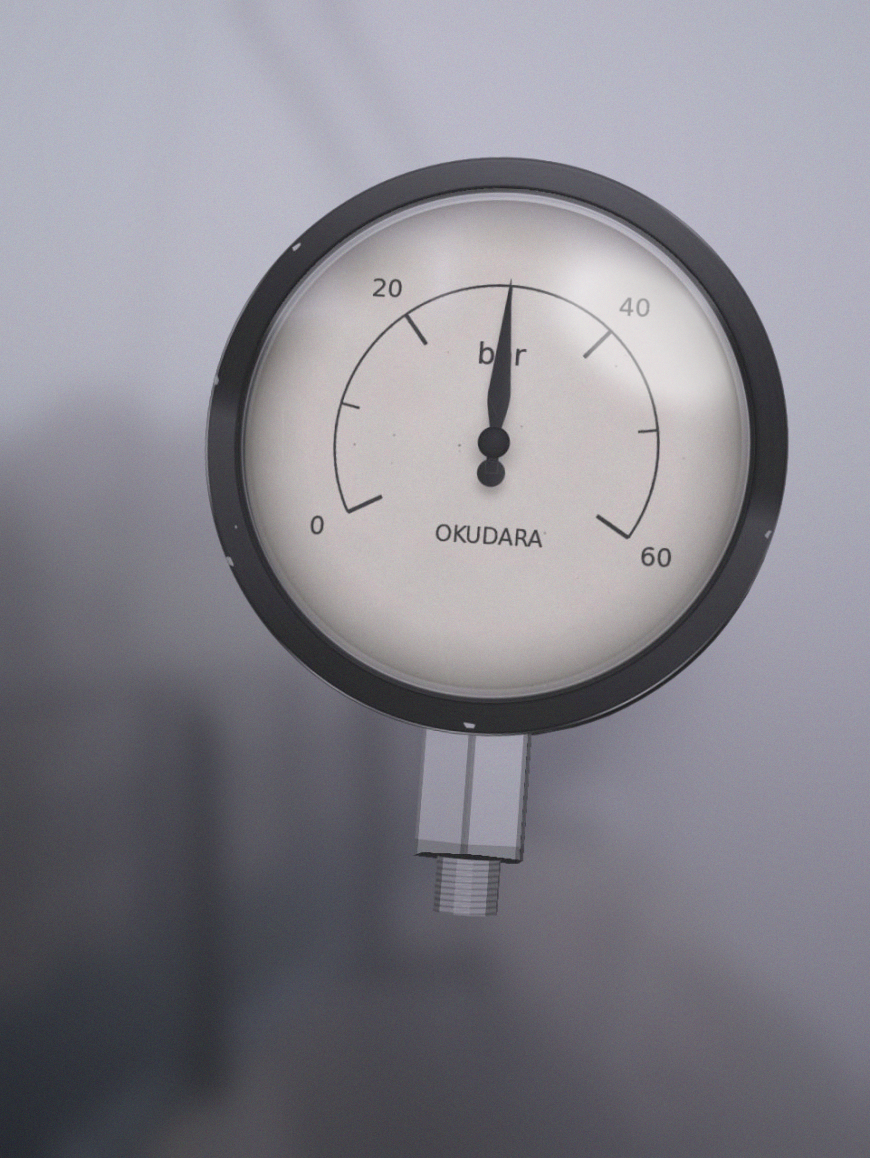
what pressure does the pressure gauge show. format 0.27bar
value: 30bar
